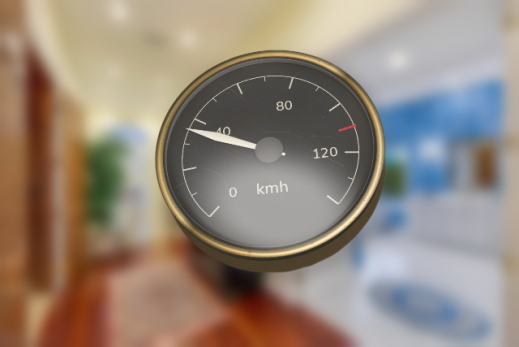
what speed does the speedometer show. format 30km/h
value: 35km/h
